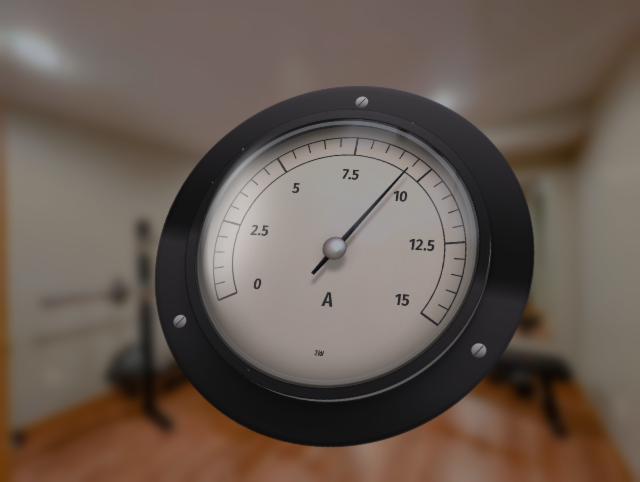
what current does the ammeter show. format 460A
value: 9.5A
